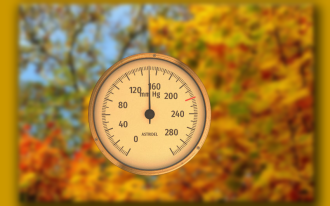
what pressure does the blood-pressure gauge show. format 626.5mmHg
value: 150mmHg
